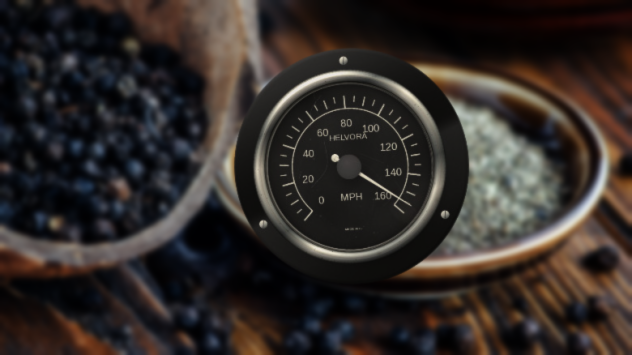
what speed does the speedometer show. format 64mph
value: 155mph
